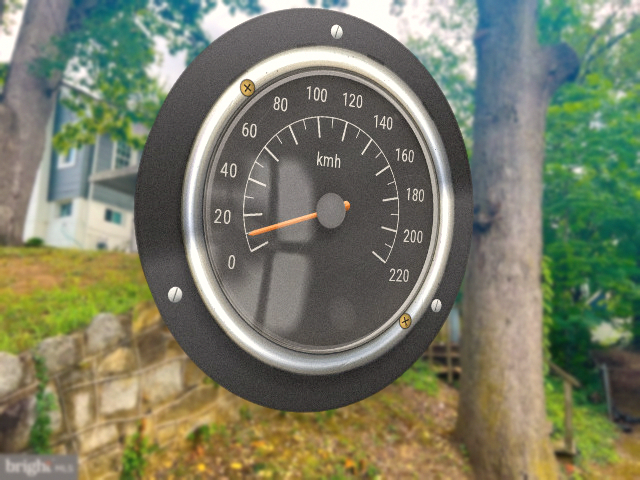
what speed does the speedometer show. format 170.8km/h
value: 10km/h
